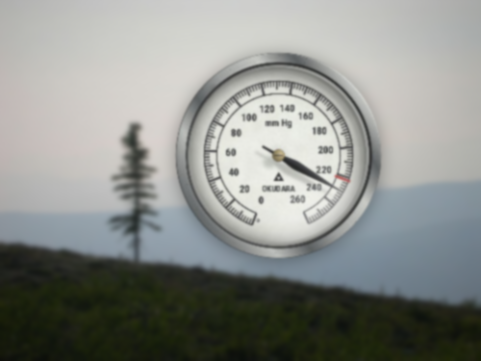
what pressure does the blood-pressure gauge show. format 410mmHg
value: 230mmHg
